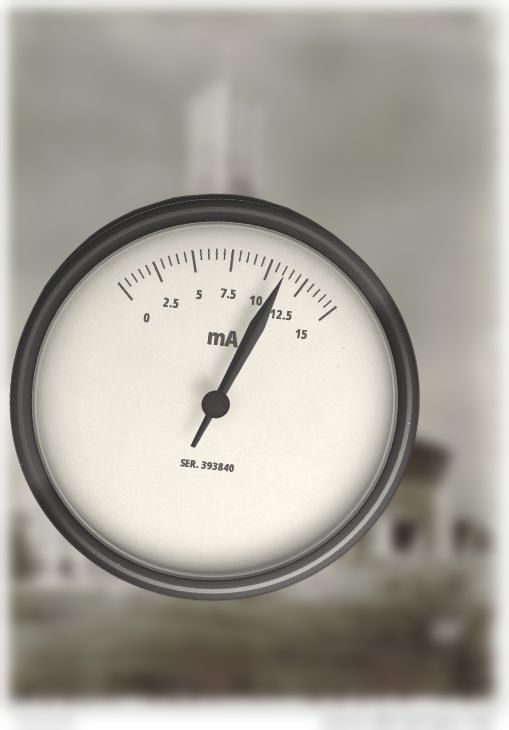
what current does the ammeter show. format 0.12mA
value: 11mA
